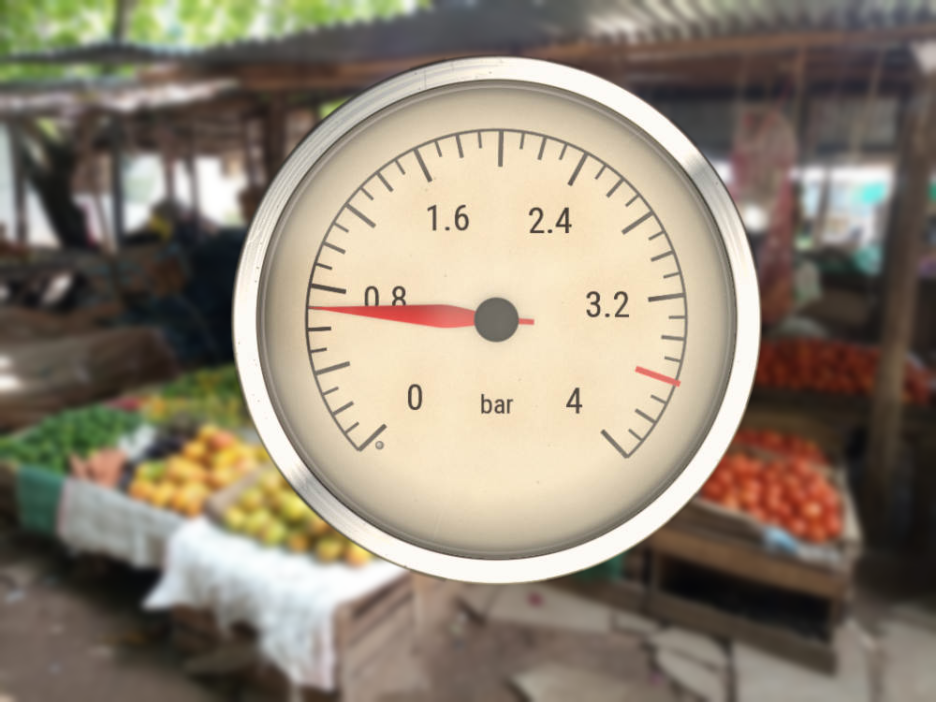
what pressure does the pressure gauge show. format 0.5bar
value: 0.7bar
